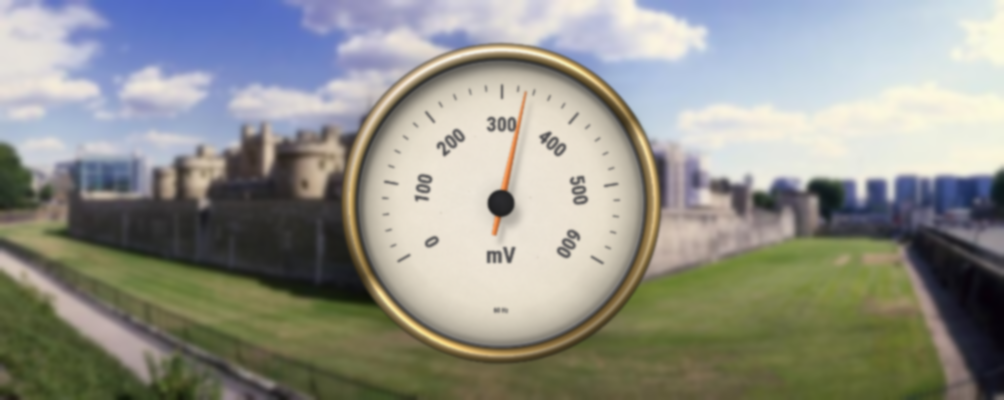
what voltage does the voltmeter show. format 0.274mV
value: 330mV
